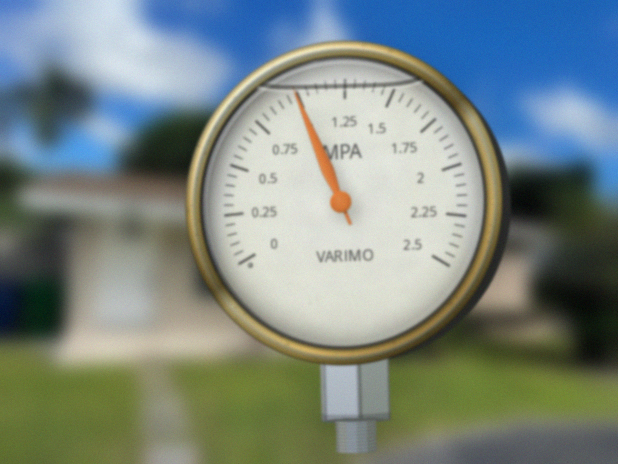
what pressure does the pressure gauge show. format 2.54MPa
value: 1MPa
